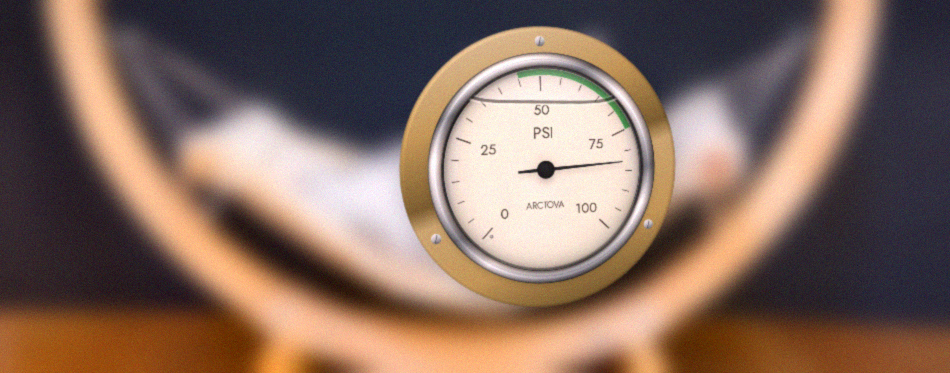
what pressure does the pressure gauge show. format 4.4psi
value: 82.5psi
